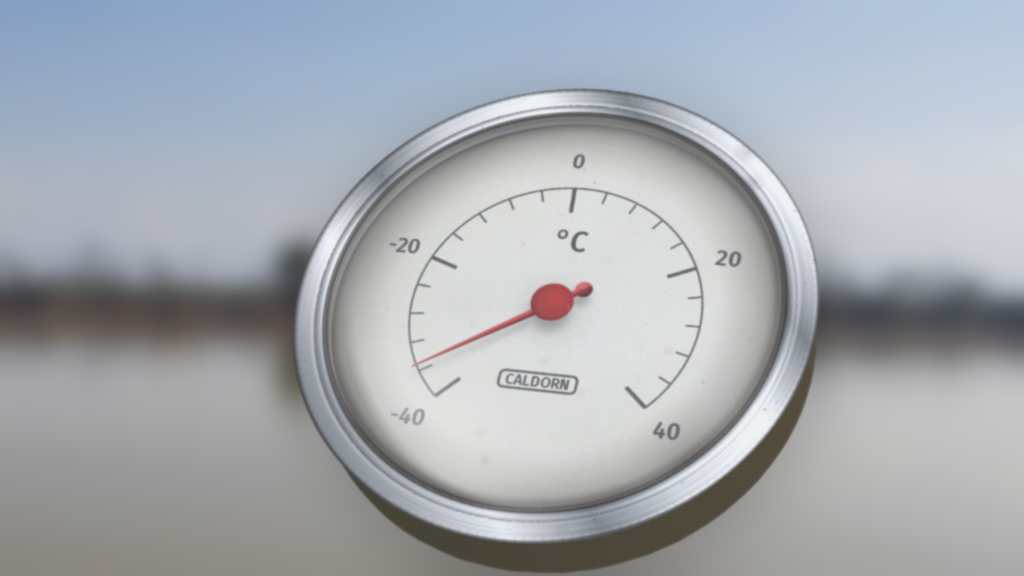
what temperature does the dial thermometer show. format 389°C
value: -36°C
